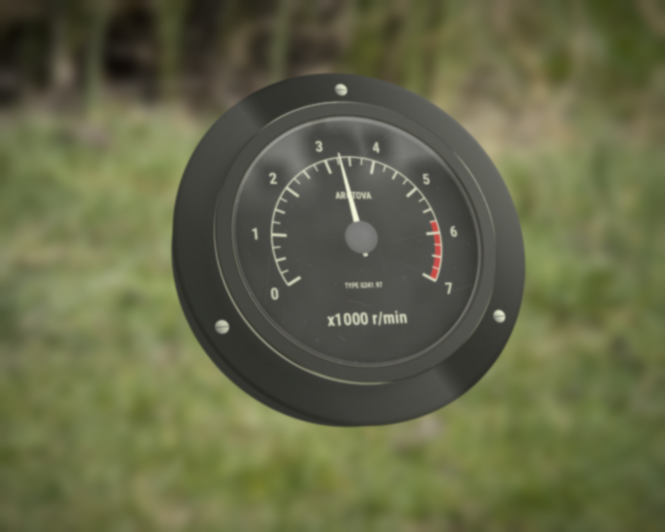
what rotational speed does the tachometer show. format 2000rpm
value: 3250rpm
